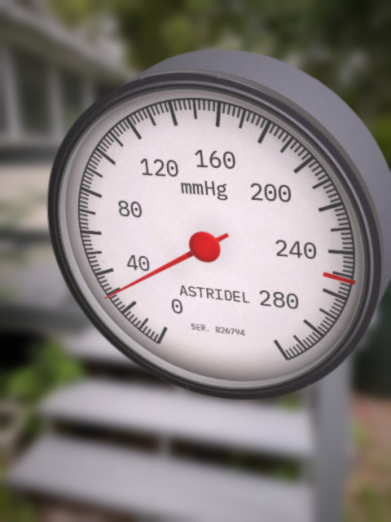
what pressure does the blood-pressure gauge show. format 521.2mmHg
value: 30mmHg
